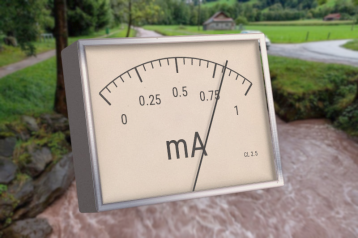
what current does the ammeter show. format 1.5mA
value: 0.8mA
